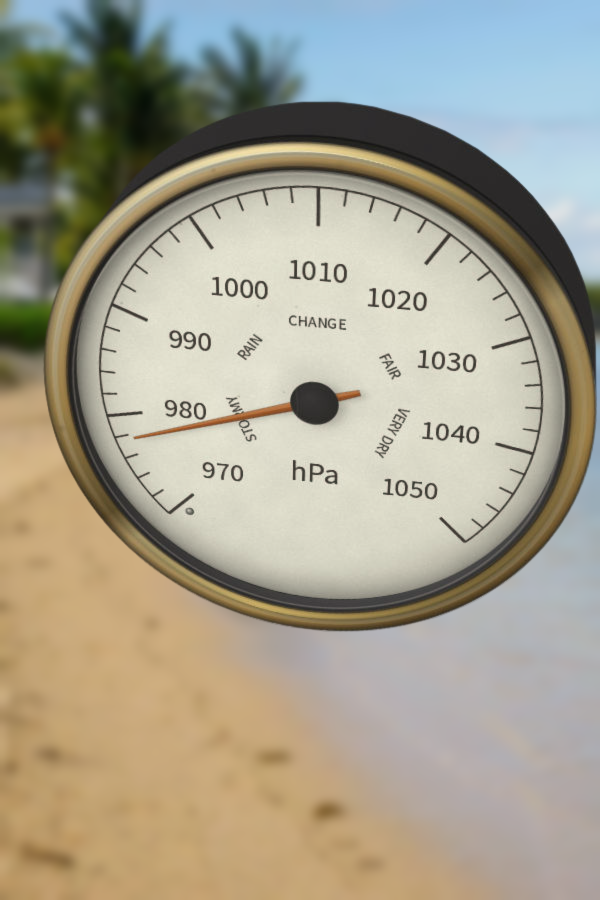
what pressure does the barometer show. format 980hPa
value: 978hPa
